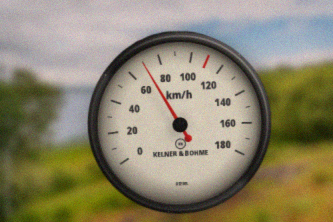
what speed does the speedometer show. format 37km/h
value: 70km/h
